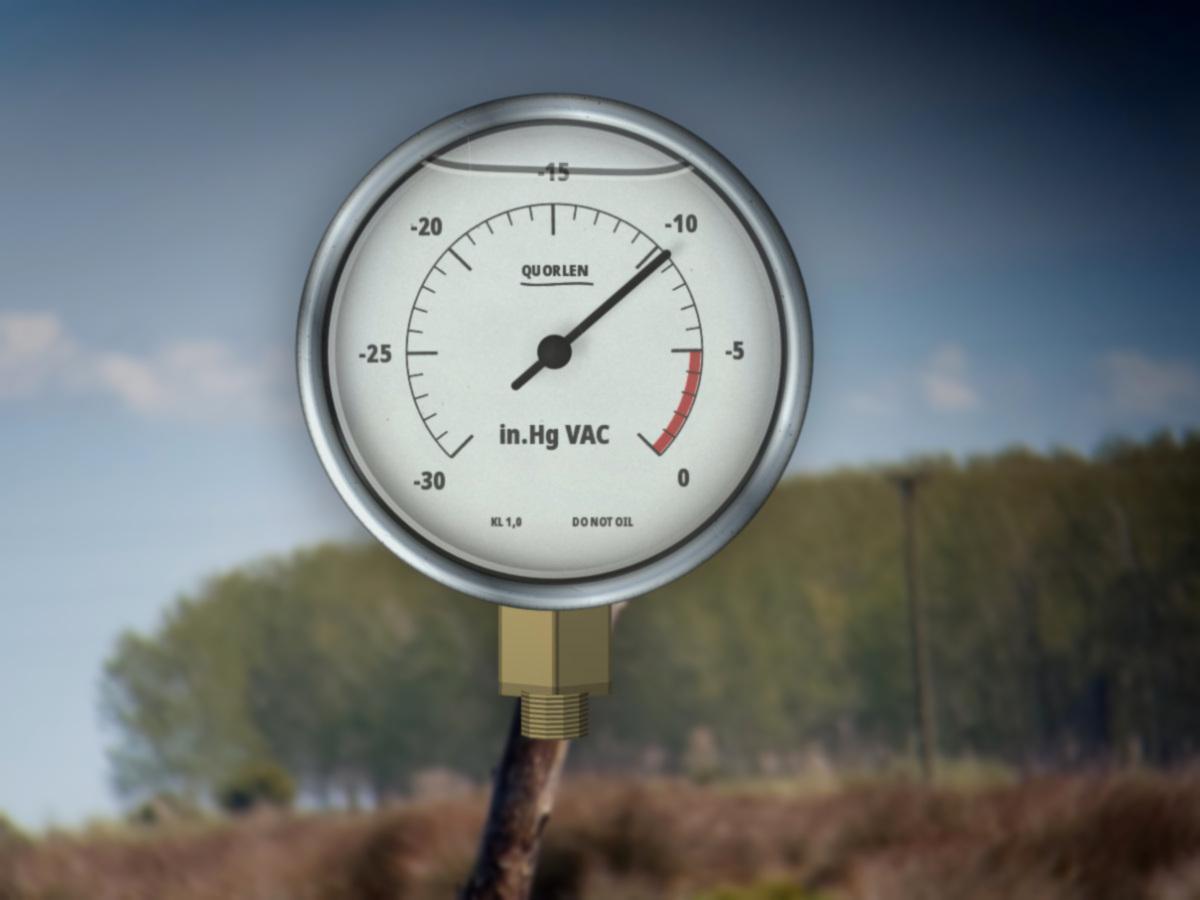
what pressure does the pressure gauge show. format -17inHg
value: -9.5inHg
